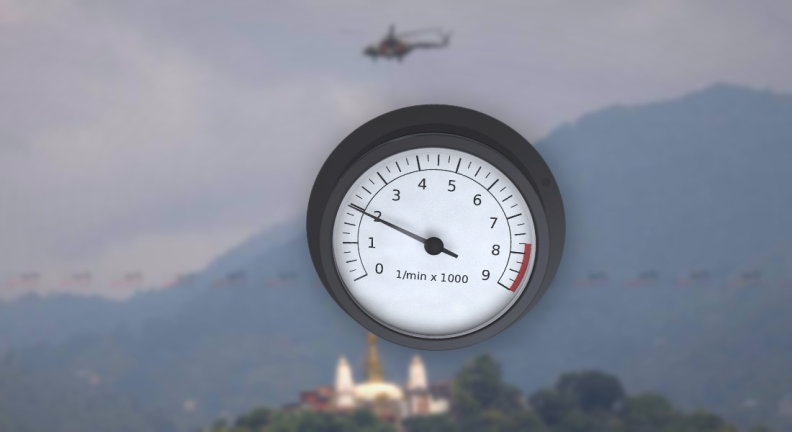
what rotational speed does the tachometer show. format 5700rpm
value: 2000rpm
